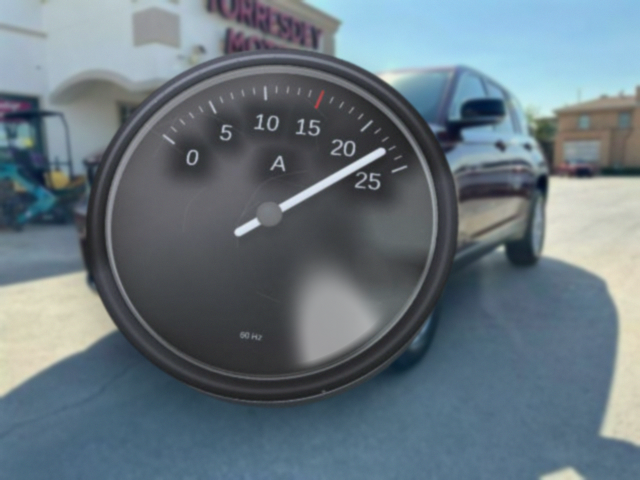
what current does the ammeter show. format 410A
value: 23A
